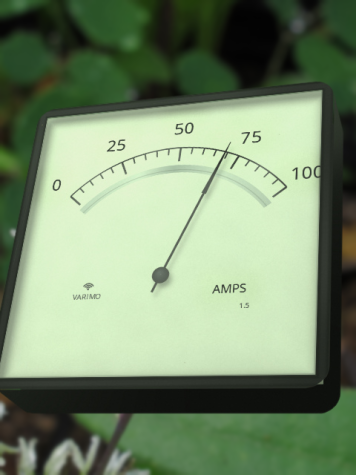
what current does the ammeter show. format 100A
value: 70A
